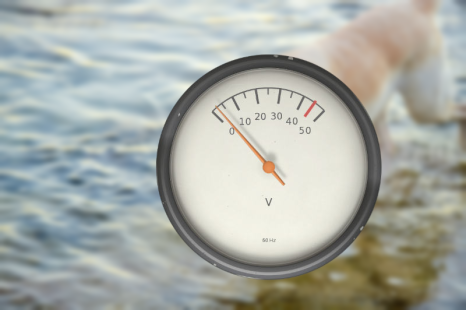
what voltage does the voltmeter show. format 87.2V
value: 2.5V
